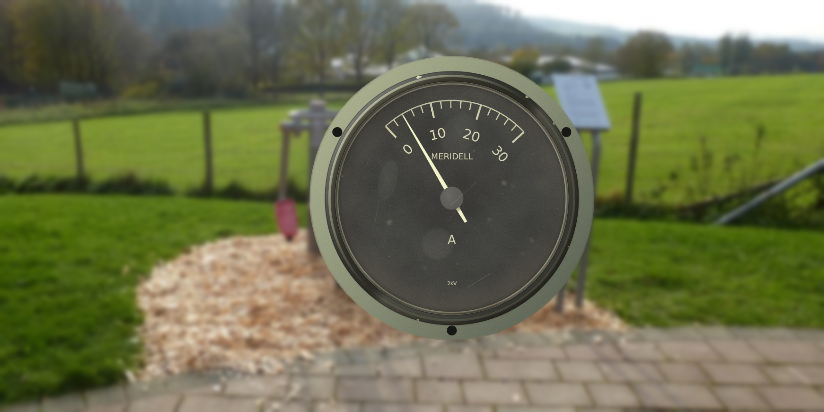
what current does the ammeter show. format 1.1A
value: 4A
